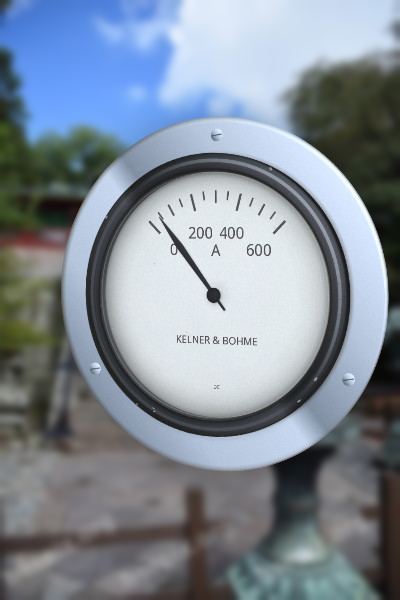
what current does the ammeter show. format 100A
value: 50A
